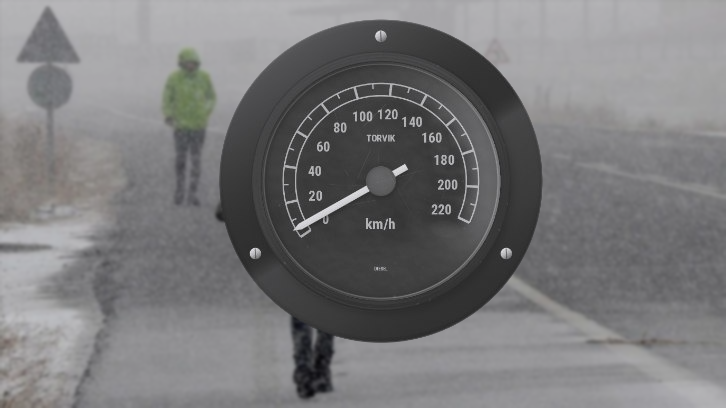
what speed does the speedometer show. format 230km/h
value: 5km/h
